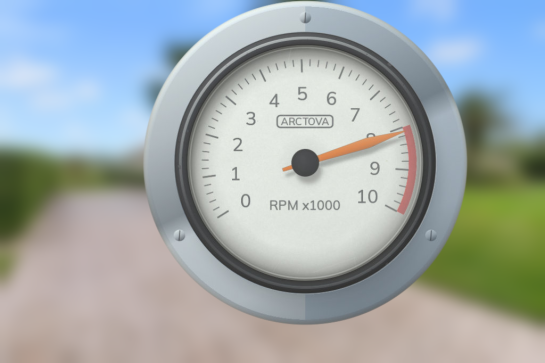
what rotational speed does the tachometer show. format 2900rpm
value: 8100rpm
